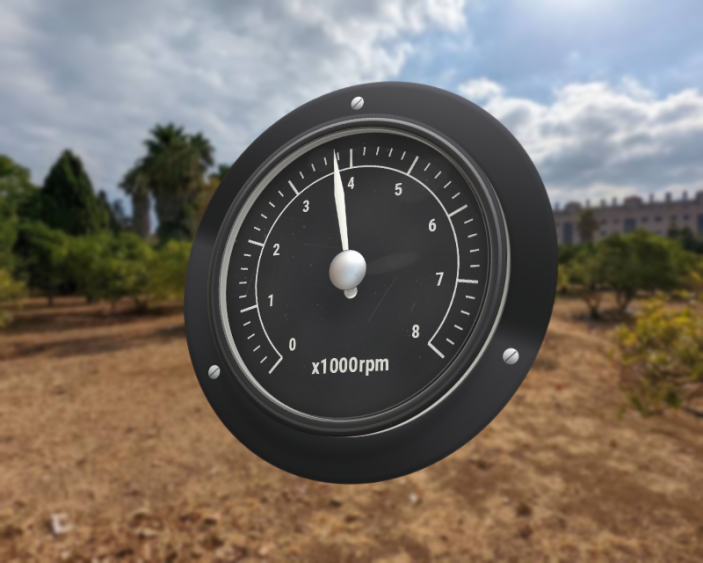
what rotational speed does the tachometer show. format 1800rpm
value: 3800rpm
